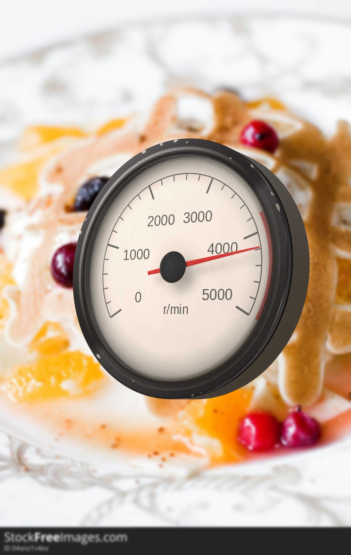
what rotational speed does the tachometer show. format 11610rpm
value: 4200rpm
